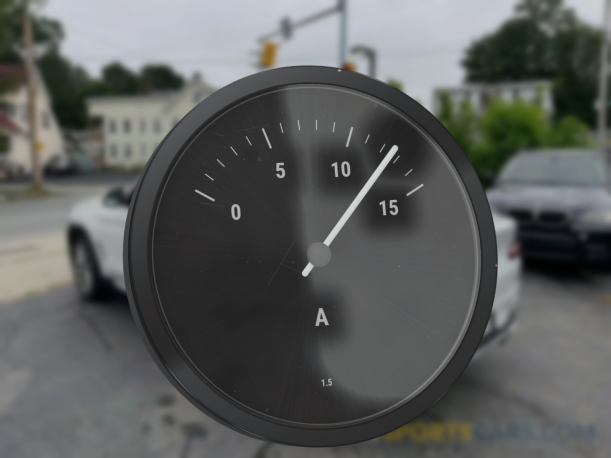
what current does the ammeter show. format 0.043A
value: 12.5A
